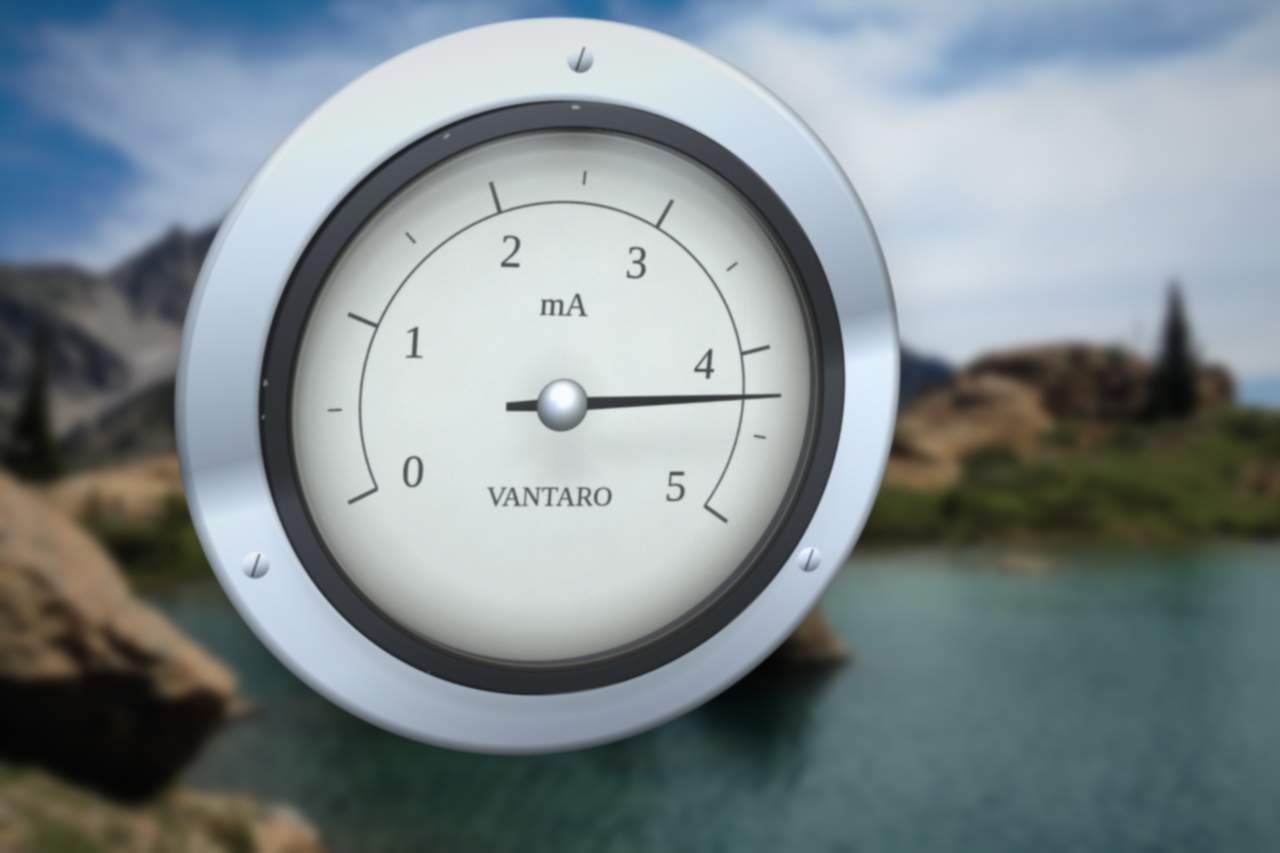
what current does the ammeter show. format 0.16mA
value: 4.25mA
